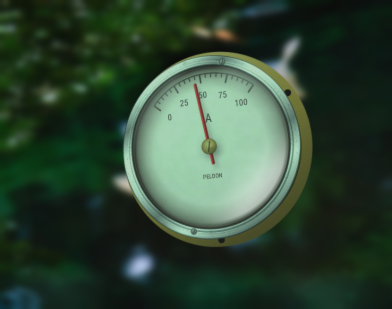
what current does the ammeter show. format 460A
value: 45A
